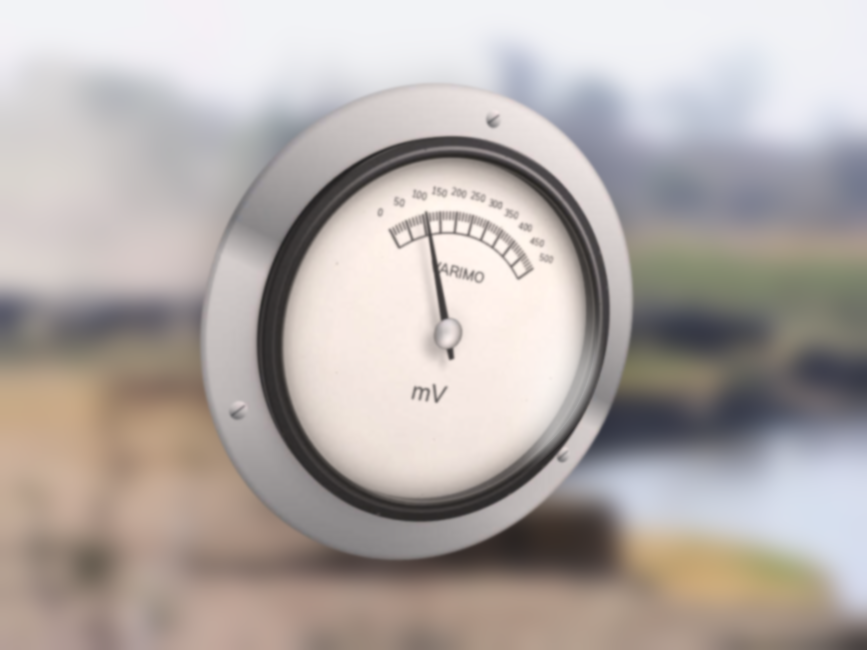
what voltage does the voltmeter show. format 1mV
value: 100mV
